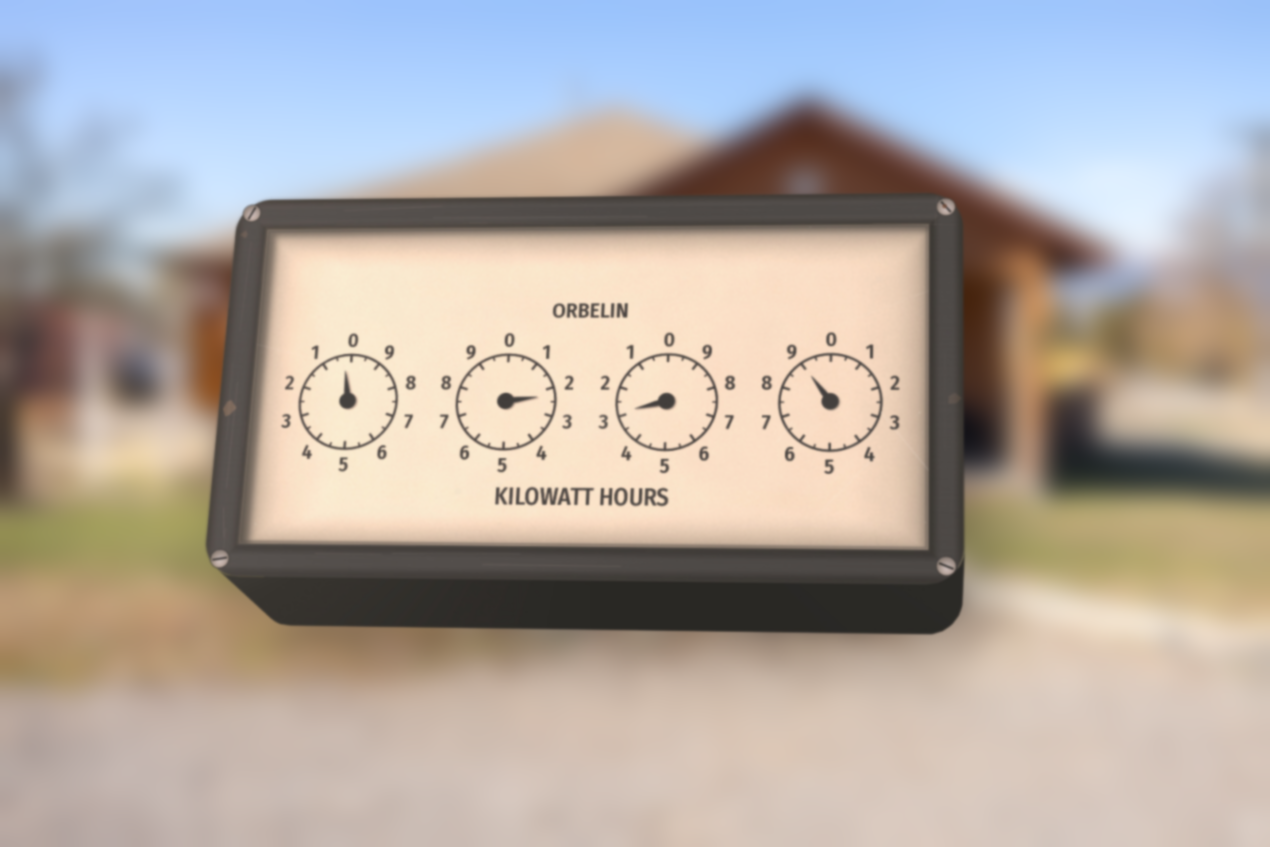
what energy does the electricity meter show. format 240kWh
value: 229kWh
